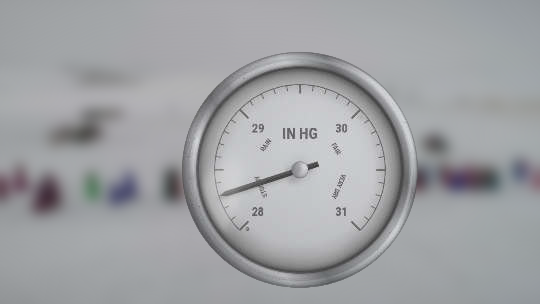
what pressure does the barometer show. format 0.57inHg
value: 28.3inHg
